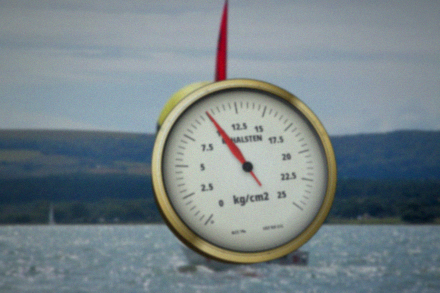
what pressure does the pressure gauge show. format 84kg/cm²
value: 10kg/cm²
